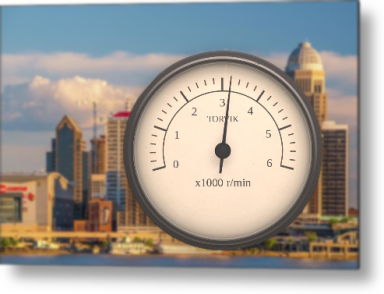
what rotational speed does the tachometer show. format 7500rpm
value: 3200rpm
